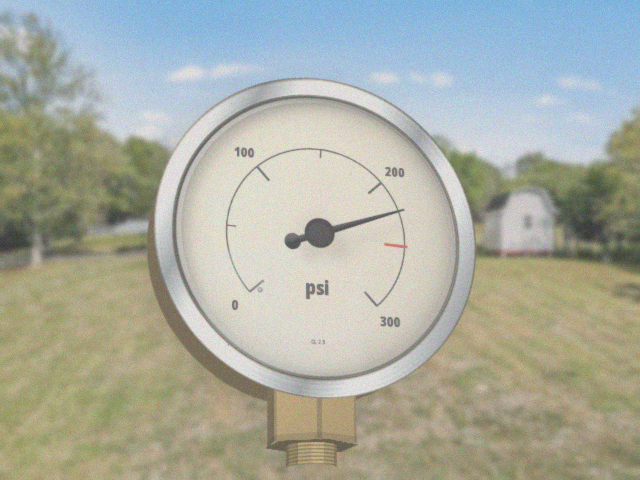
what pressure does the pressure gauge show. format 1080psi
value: 225psi
